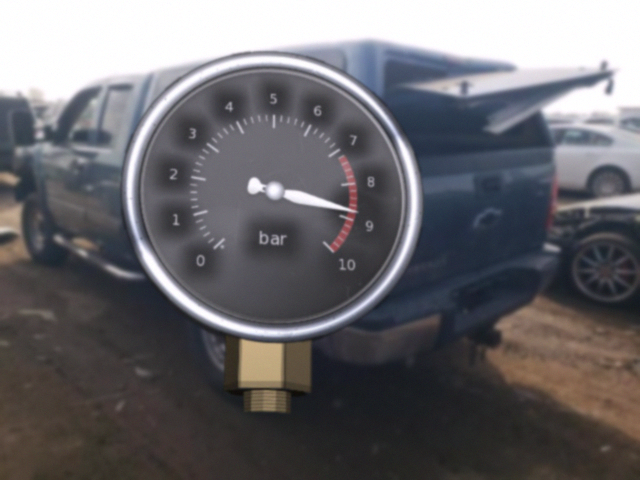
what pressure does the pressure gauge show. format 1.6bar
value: 8.8bar
